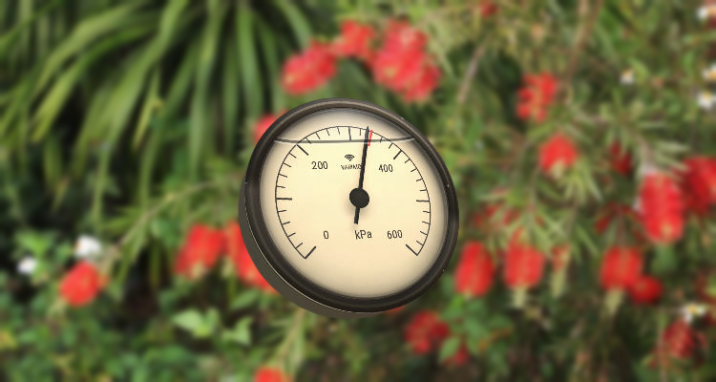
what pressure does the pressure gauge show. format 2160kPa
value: 330kPa
